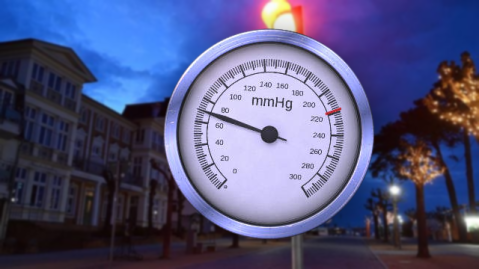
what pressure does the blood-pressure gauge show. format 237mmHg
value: 70mmHg
